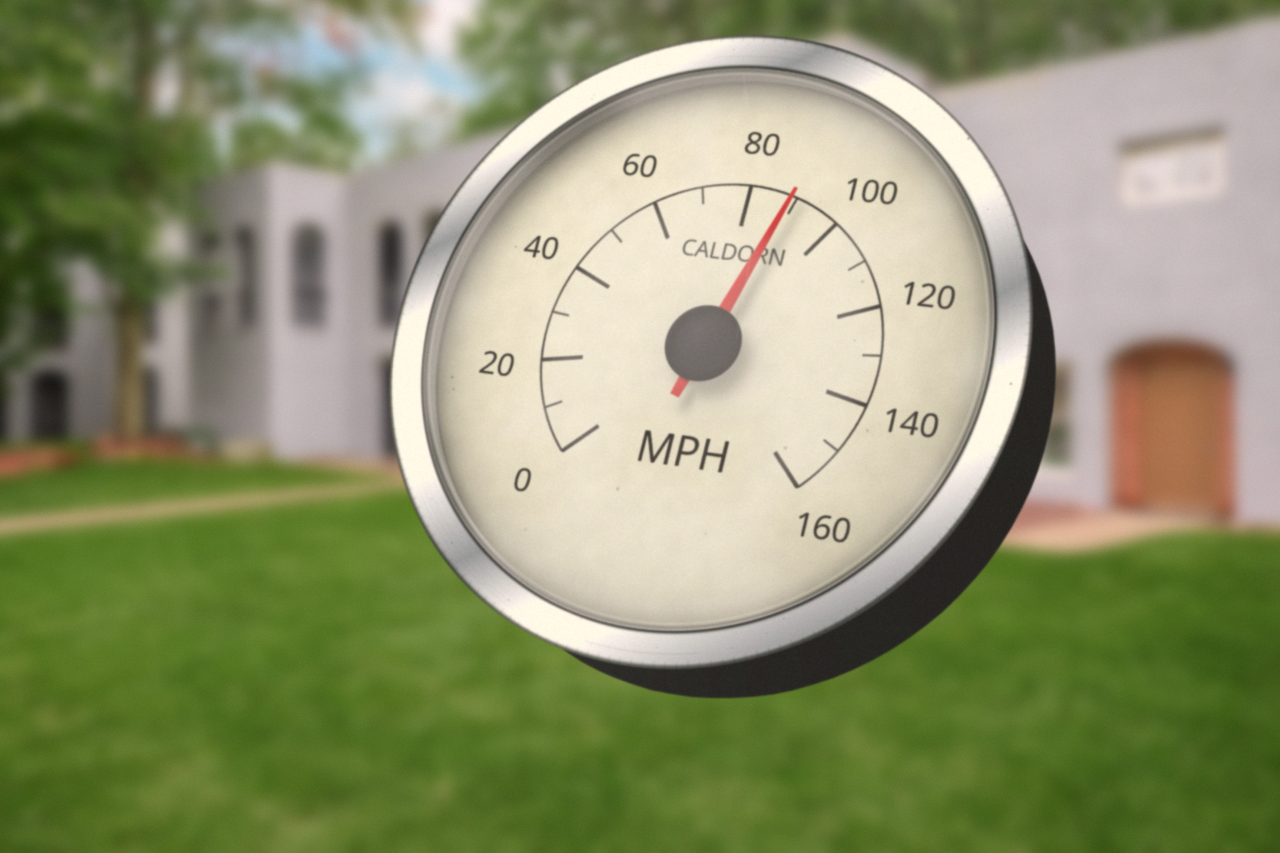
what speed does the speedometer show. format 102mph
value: 90mph
